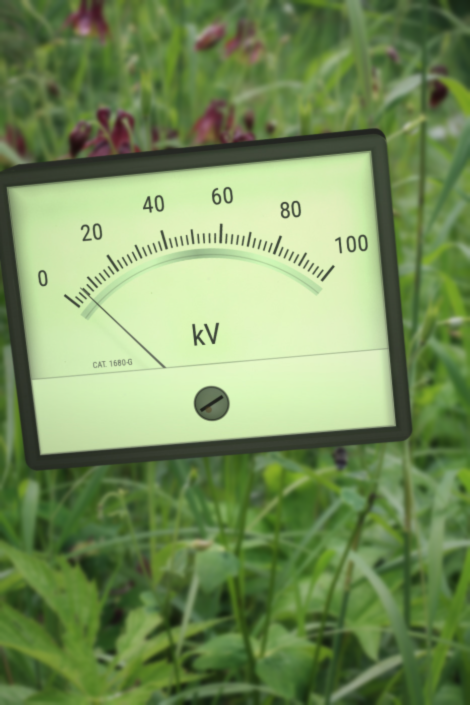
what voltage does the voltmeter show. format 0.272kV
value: 6kV
